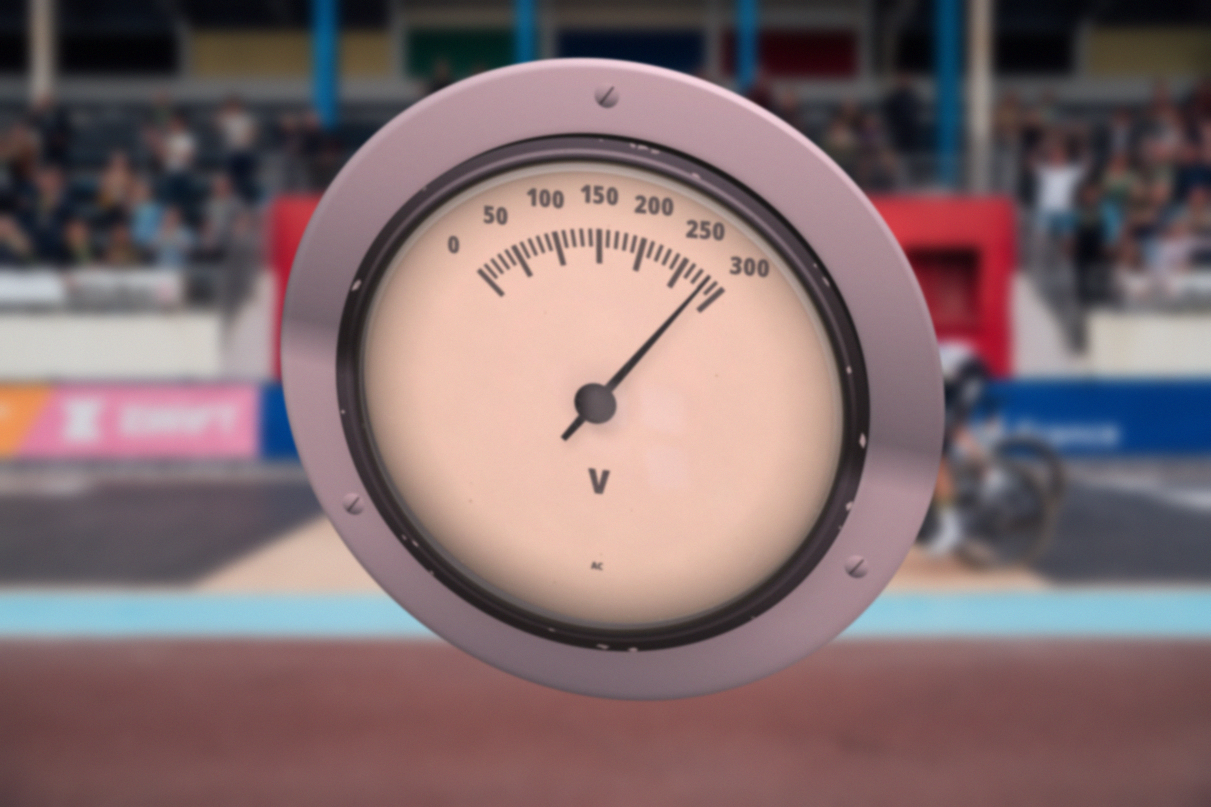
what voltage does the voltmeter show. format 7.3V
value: 280V
